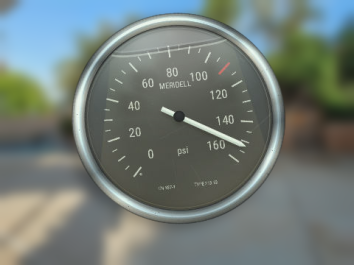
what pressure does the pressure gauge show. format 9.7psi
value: 152.5psi
